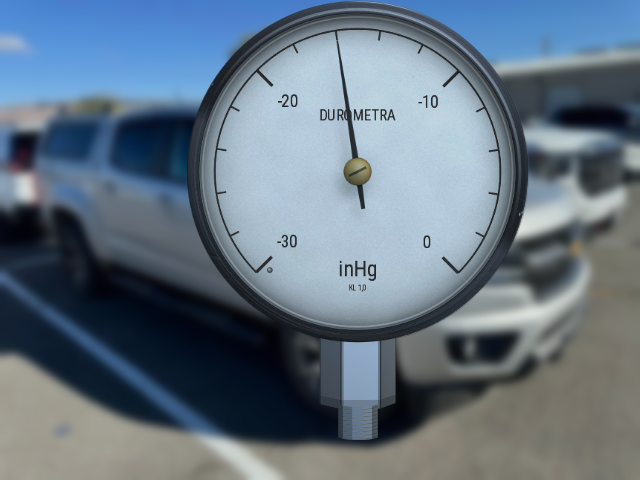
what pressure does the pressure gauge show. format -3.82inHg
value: -16inHg
